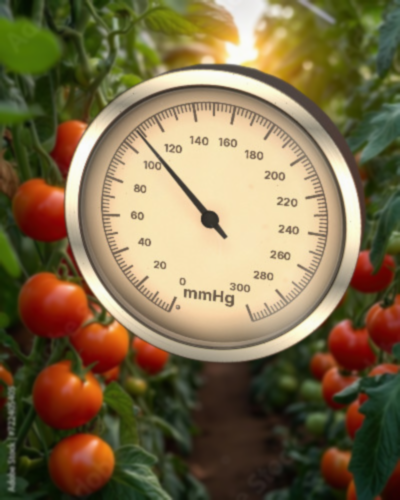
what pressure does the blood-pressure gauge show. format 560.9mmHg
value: 110mmHg
